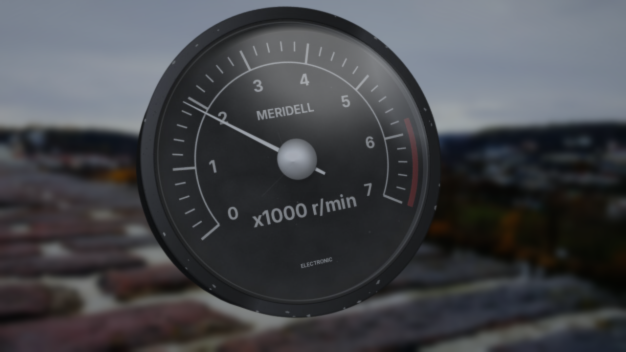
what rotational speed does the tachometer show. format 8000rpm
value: 1900rpm
